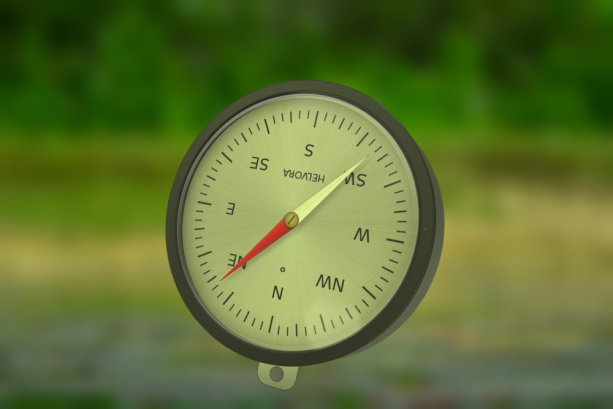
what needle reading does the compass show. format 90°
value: 40°
